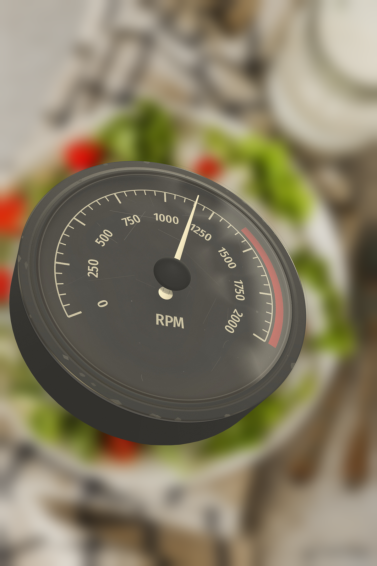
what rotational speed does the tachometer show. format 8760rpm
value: 1150rpm
